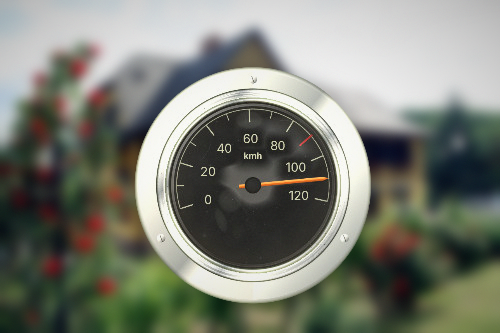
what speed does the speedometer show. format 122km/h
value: 110km/h
